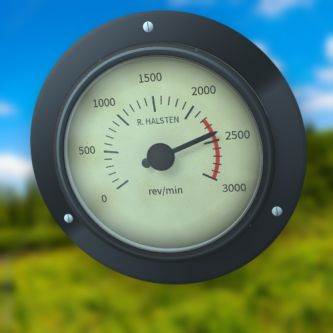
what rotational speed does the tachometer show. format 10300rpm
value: 2400rpm
